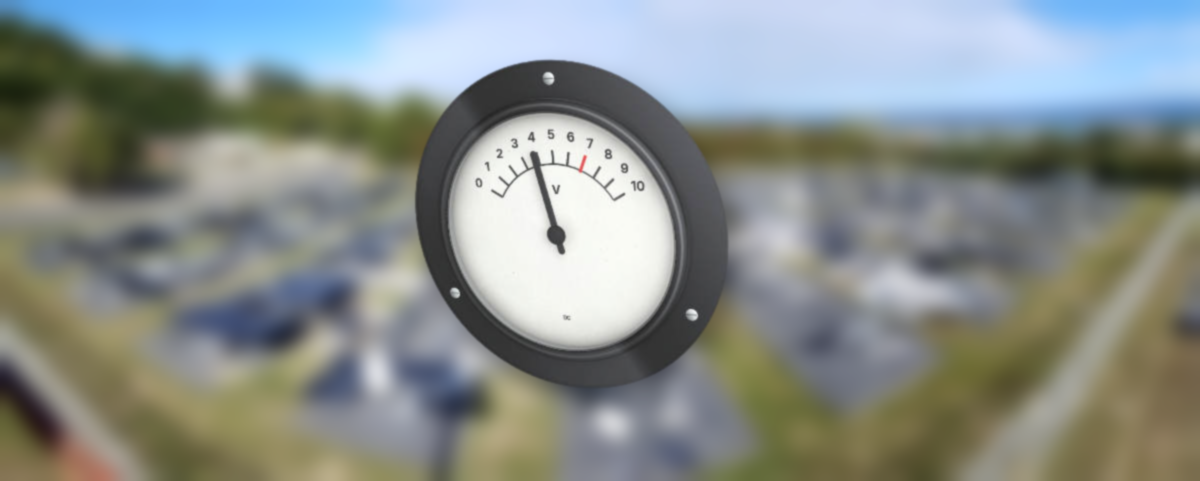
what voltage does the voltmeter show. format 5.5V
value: 4V
